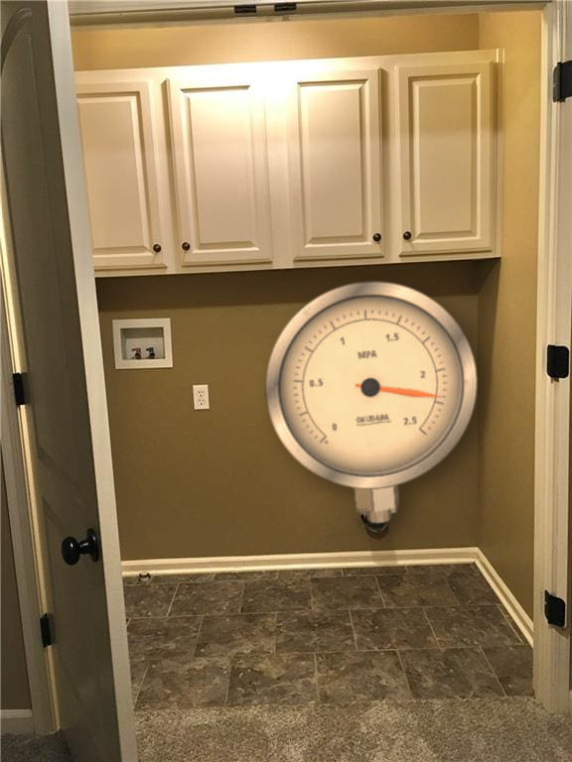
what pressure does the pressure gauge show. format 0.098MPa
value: 2.2MPa
